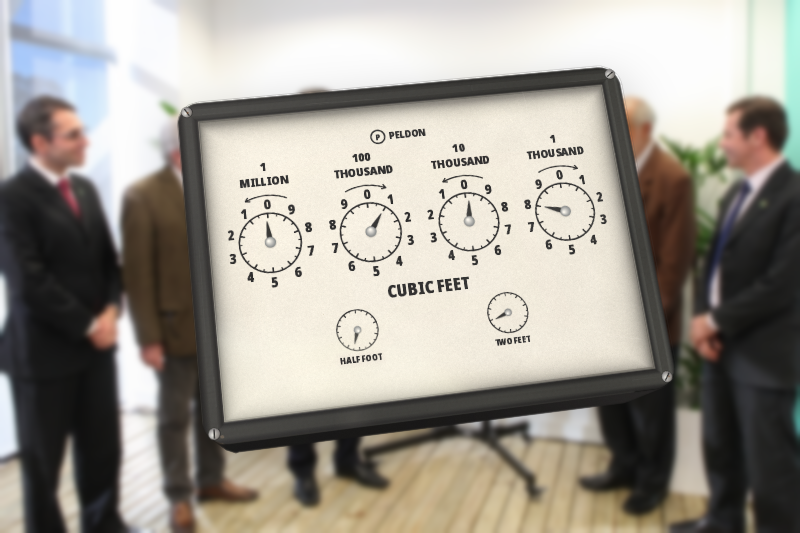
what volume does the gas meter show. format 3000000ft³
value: 9800ft³
